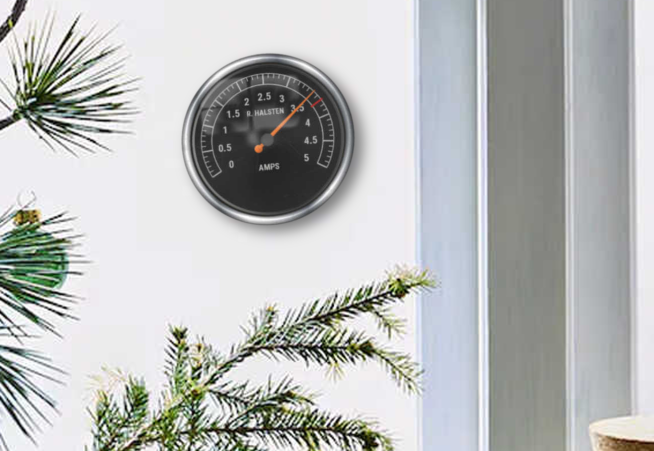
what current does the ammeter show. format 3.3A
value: 3.5A
